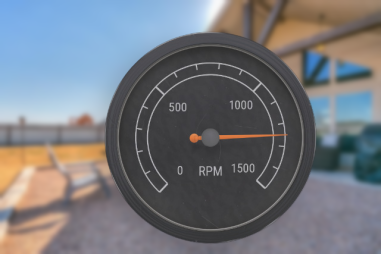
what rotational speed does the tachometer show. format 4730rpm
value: 1250rpm
